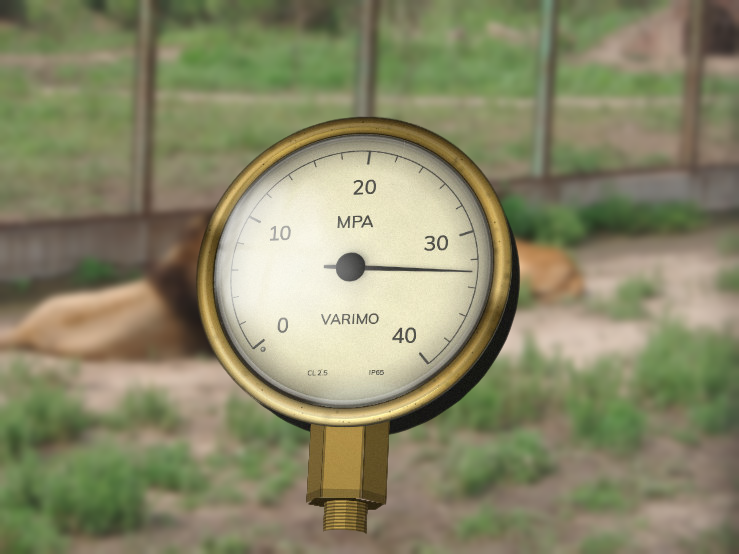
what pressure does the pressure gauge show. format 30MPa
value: 33MPa
